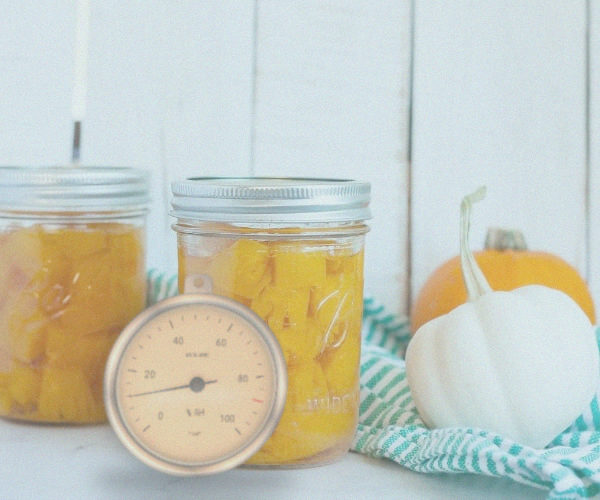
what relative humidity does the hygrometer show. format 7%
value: 12%
